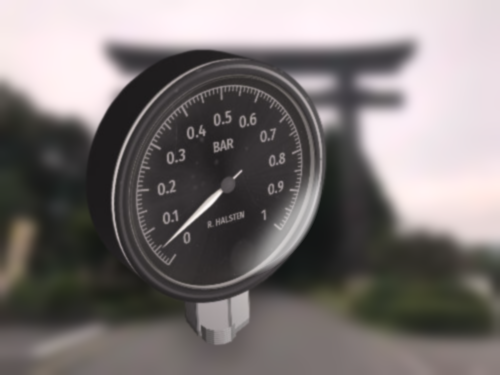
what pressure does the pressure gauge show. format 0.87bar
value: 0.05bar
